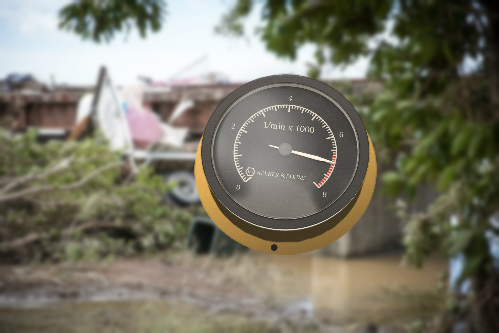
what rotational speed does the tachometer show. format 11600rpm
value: 7000rpm
